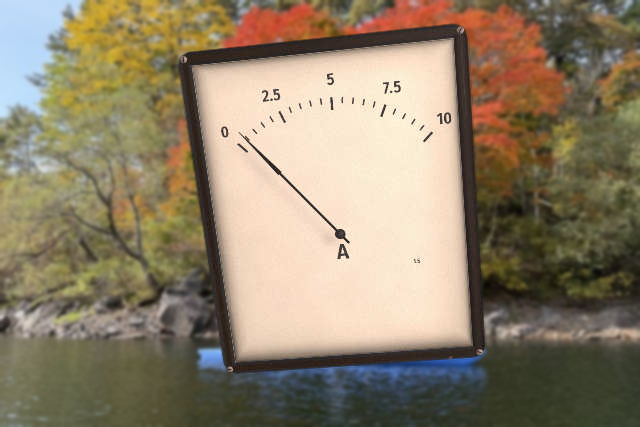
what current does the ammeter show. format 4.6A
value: 0.5A
